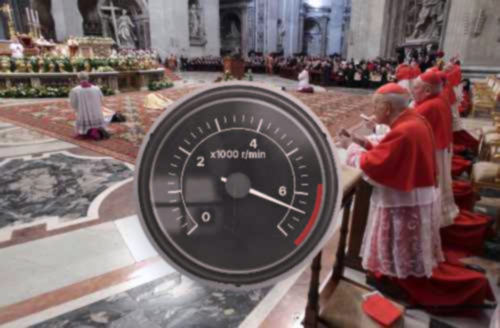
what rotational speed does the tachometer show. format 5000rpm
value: 6400rpm
